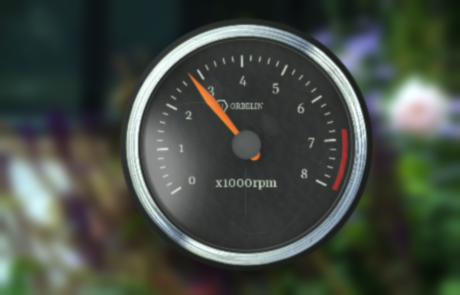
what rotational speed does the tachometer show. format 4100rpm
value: 2800rpm
